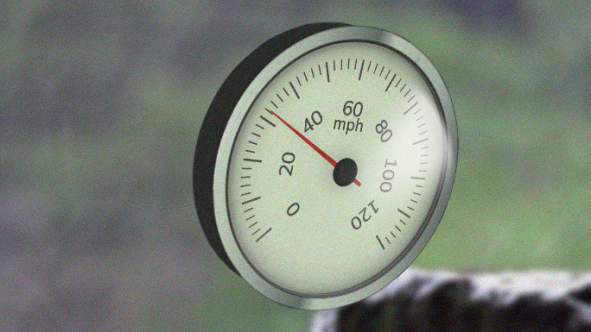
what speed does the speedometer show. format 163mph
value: 32mph
